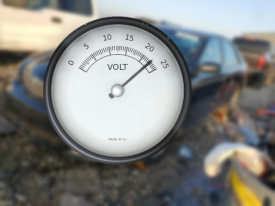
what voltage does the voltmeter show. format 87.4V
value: 22.5V
